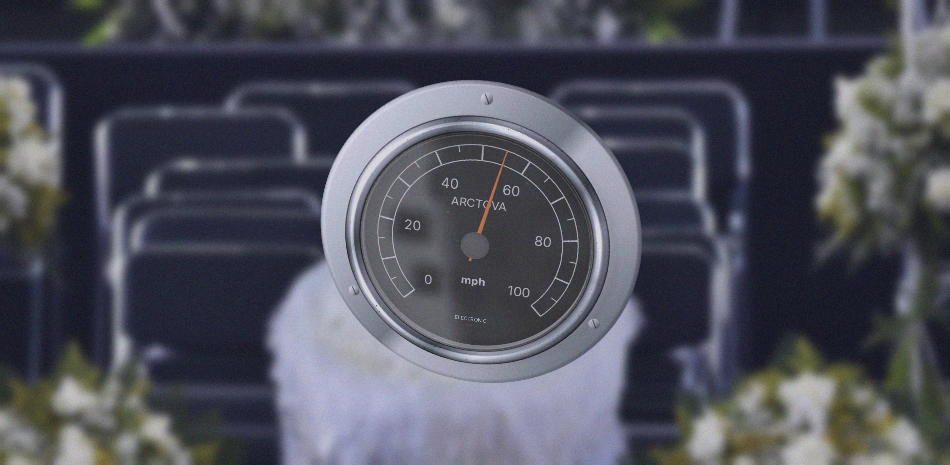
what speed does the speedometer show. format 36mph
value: 55mph
